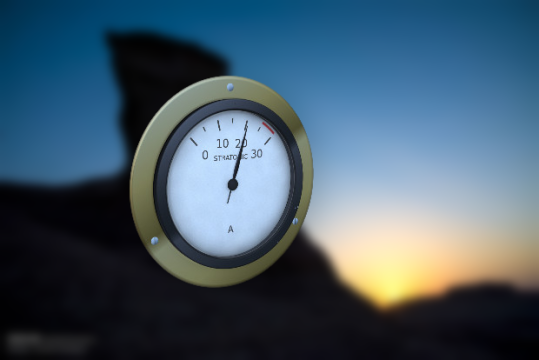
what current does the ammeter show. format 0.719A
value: 20A
